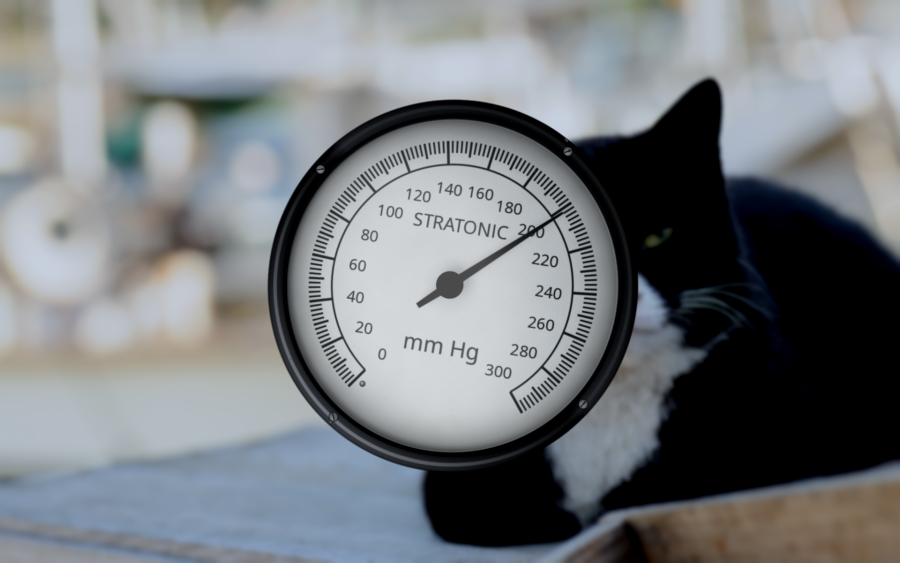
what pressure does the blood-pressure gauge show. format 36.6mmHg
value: 202mmHg
